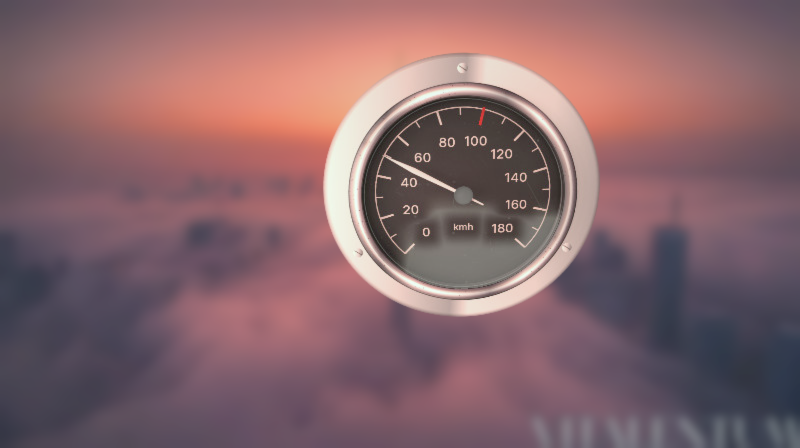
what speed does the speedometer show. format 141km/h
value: 50km/h
